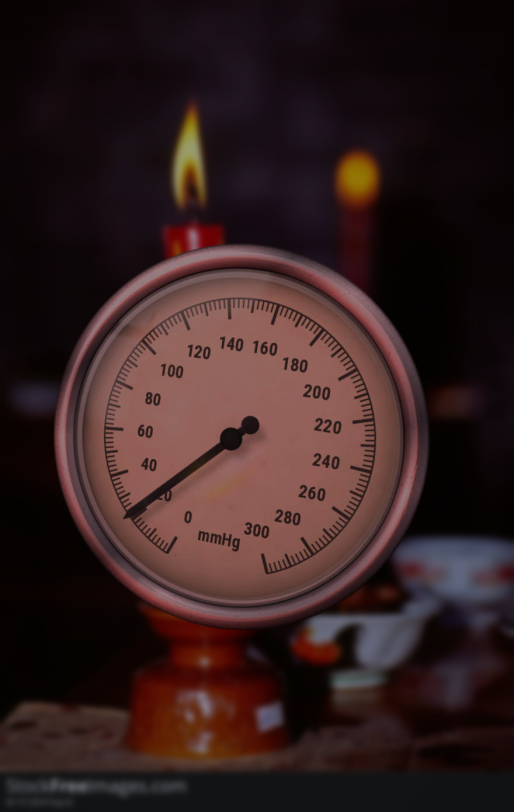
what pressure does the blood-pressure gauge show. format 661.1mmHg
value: 22mmHg
